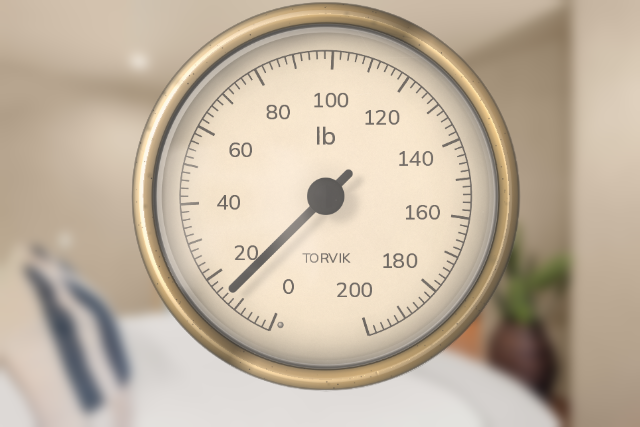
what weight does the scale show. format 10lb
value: 14lb
